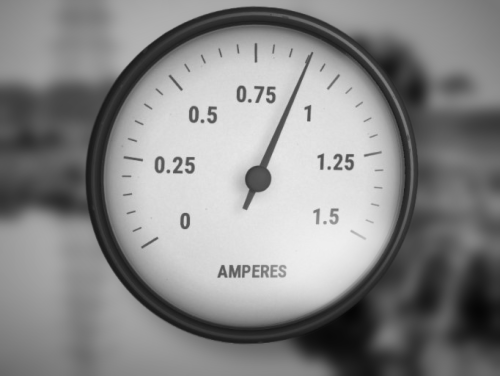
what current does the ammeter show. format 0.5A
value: 0.9A
